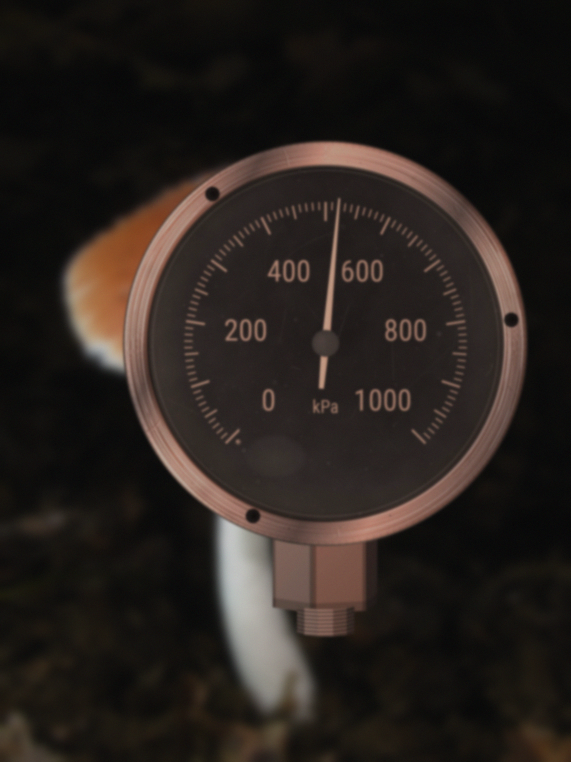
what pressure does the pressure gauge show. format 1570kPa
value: 520kPa
